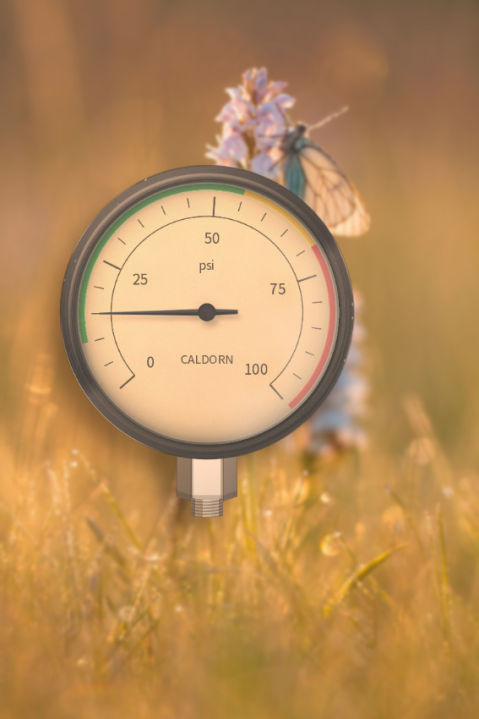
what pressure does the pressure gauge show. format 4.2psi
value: 15psi
